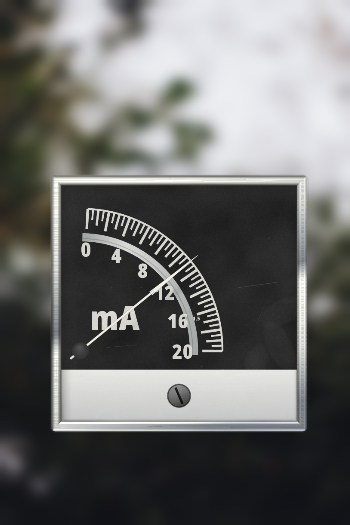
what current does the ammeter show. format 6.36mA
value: 11mA
